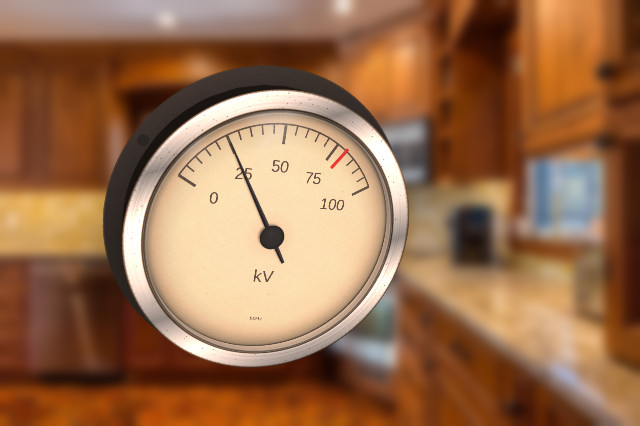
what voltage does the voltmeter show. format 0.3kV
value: 25kV
